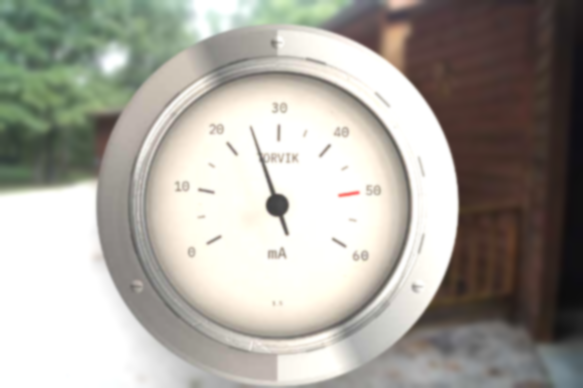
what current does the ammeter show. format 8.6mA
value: 25mA
